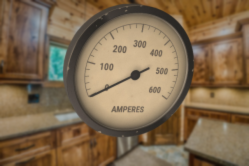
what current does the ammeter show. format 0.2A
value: 0A
